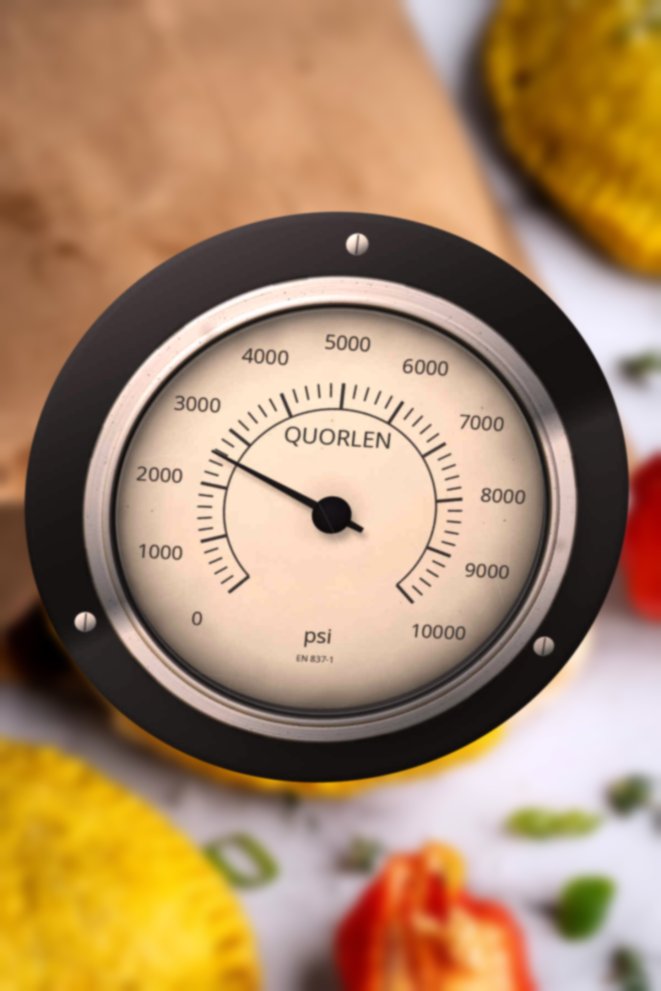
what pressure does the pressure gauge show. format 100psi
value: 2600psi
